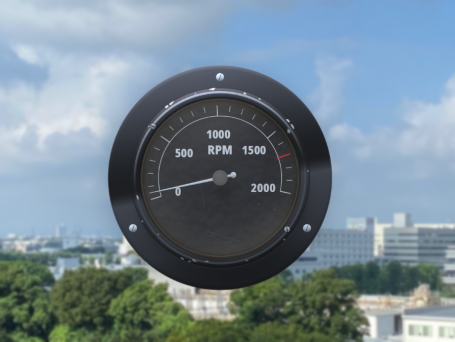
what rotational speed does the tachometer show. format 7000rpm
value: 50rpm
